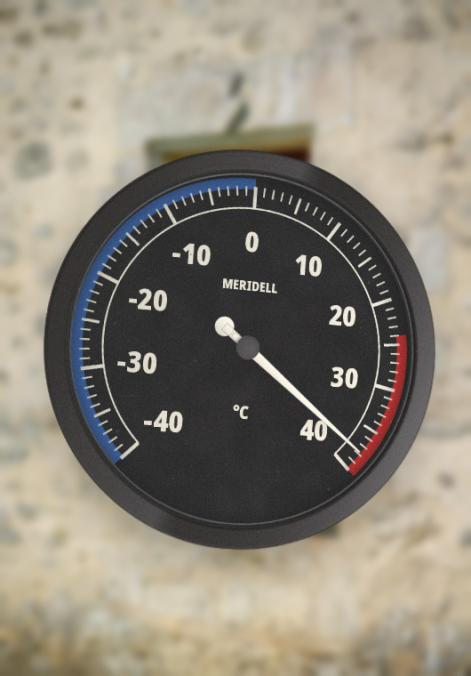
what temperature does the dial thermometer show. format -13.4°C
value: 38°C
